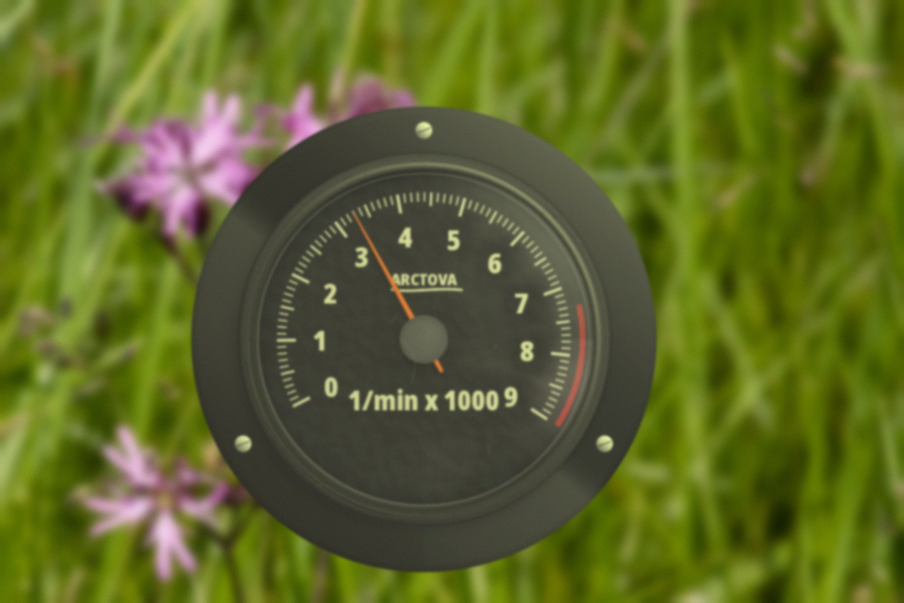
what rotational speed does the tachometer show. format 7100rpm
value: 3300rpm
